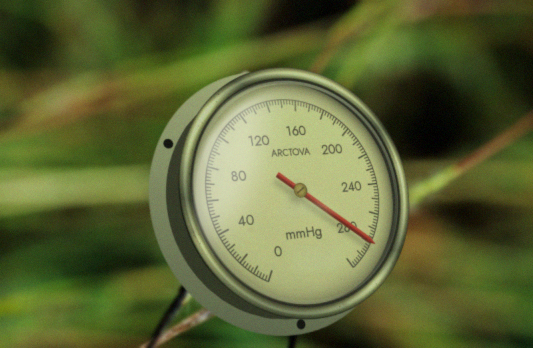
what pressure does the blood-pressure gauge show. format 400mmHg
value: 280mmHg
